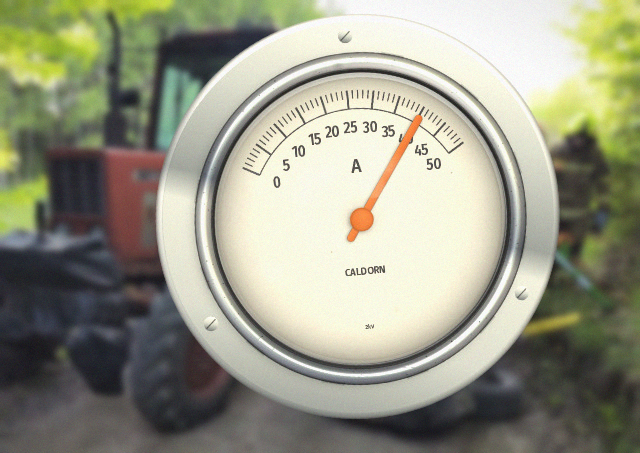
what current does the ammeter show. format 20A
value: 40A
